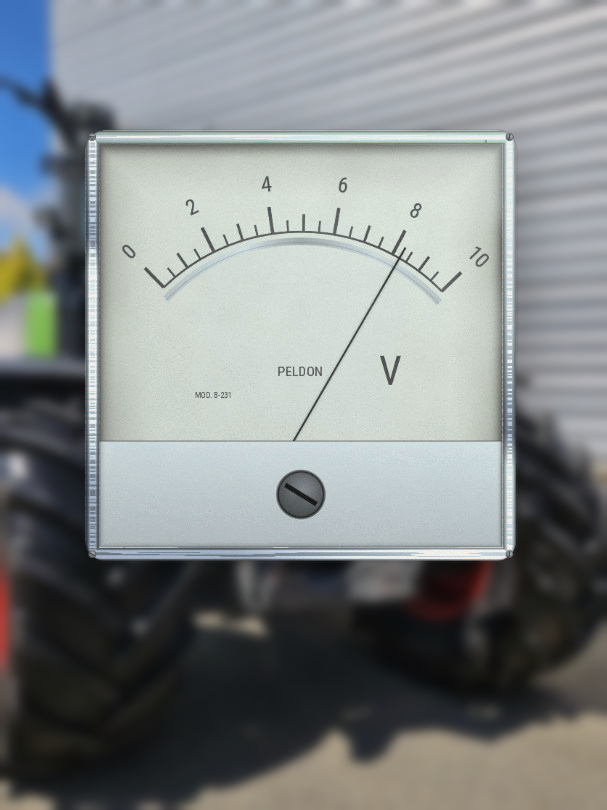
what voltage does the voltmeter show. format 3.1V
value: 8.25V
